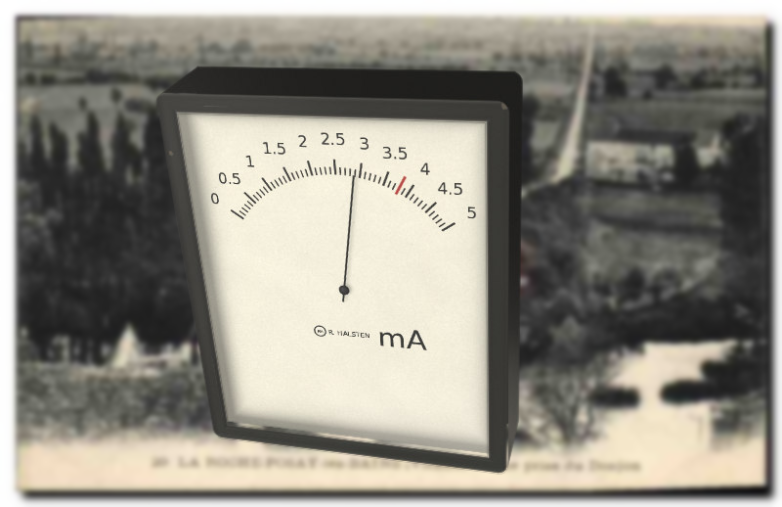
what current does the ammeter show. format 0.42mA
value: 2.9mA
